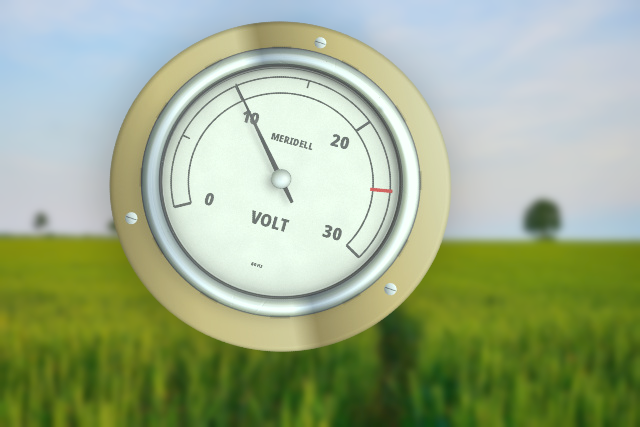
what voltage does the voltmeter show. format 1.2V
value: 10V
